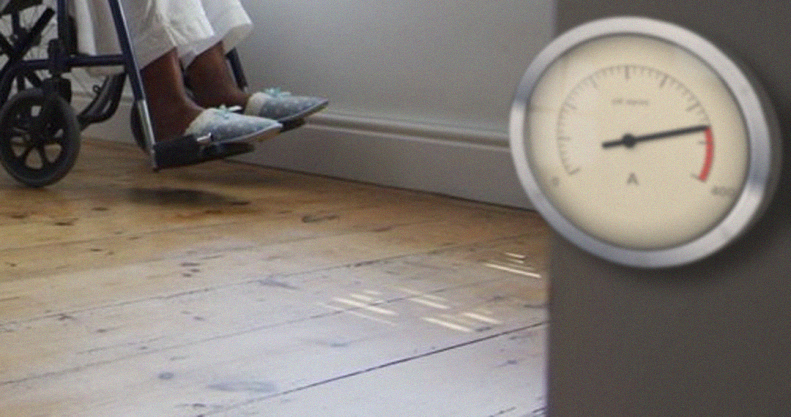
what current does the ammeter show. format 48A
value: 330A
